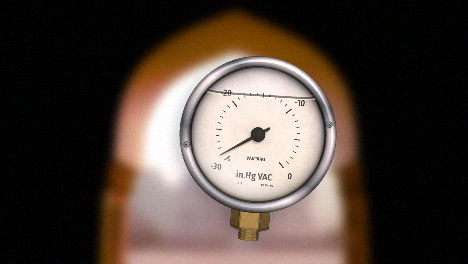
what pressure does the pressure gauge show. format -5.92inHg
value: -29inHg
